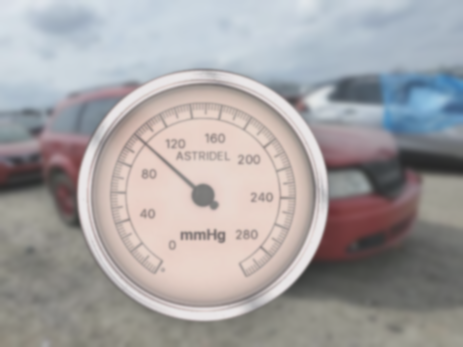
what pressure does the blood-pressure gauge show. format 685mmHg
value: 100mmHg
